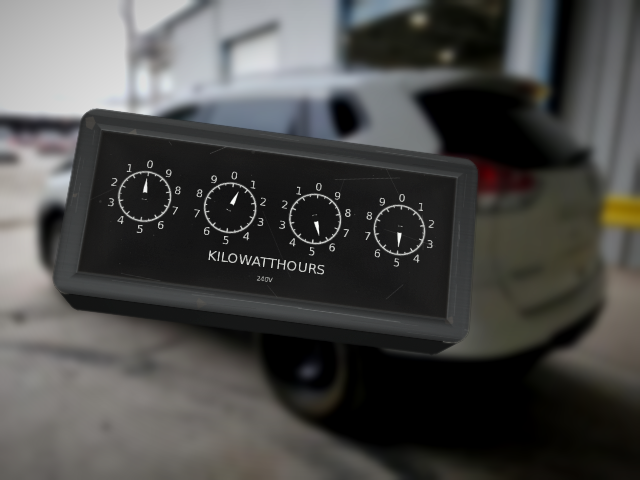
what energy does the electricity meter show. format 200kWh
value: 55kWh
